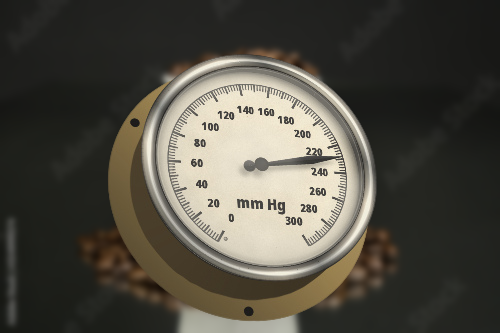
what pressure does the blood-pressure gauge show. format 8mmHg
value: 230mmHg
